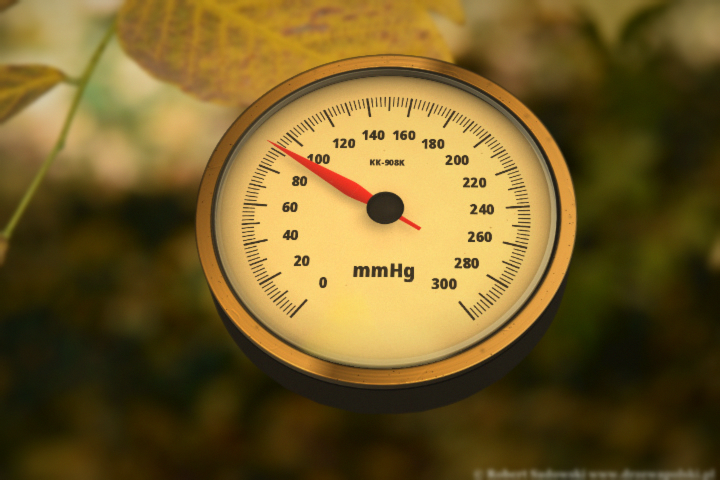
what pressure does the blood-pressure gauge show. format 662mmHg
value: 90mmHg
